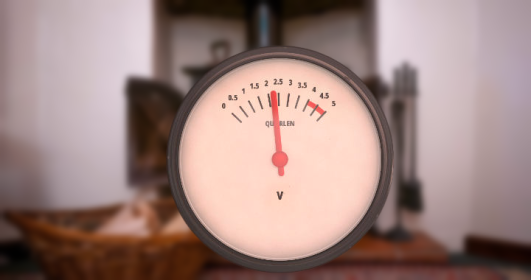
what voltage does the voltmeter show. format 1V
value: 2.25V
